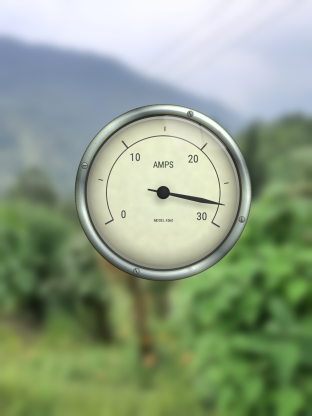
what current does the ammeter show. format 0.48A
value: 27.5A
